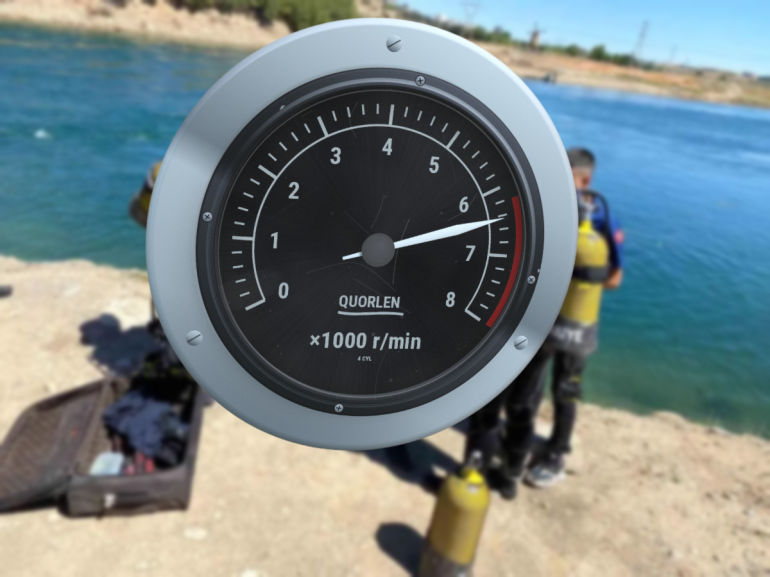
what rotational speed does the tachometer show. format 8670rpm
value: 6400rpm
